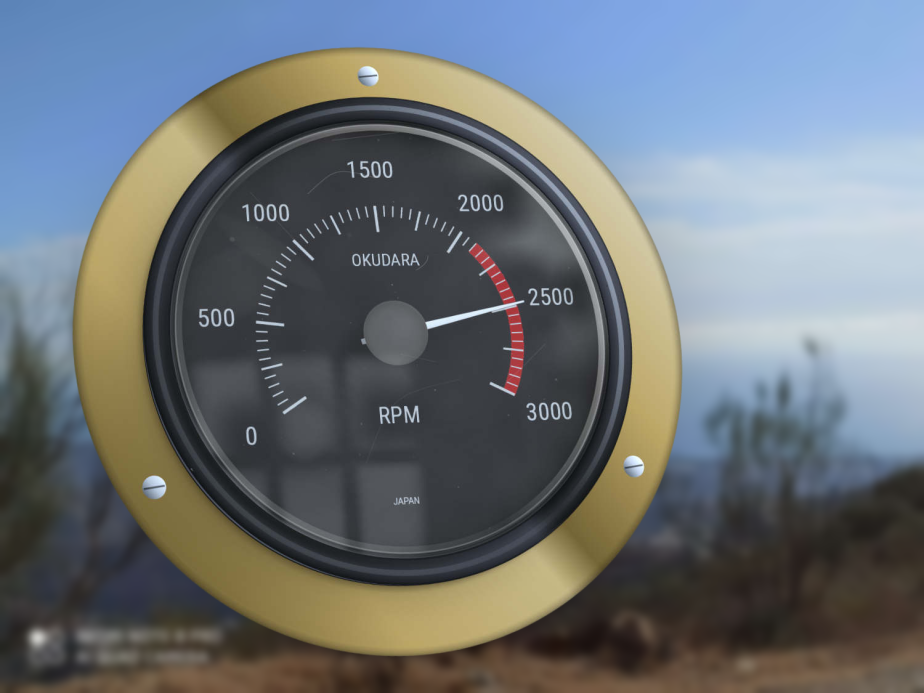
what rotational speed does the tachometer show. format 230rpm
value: 2500rpm
